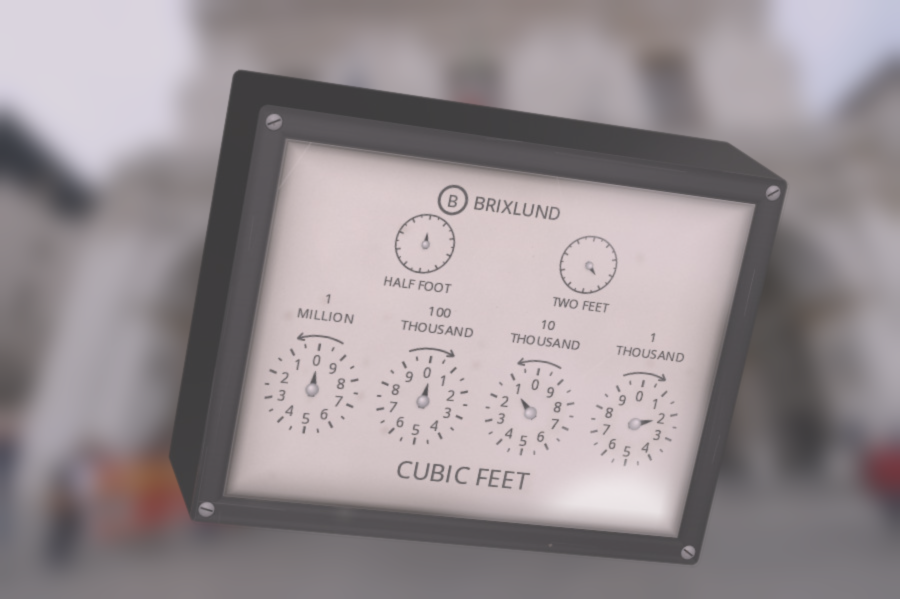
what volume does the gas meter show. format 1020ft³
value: 1200ft³
